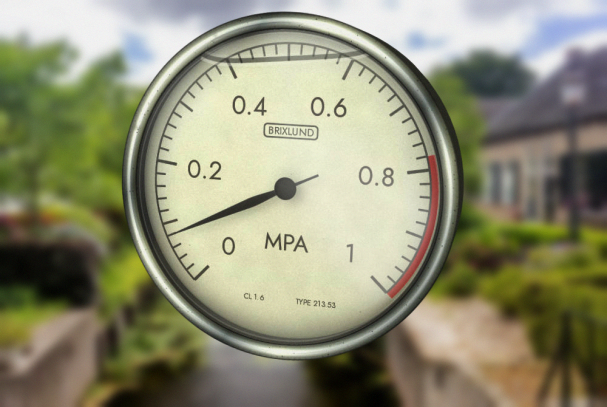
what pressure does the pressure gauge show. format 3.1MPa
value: 0.08MPa
